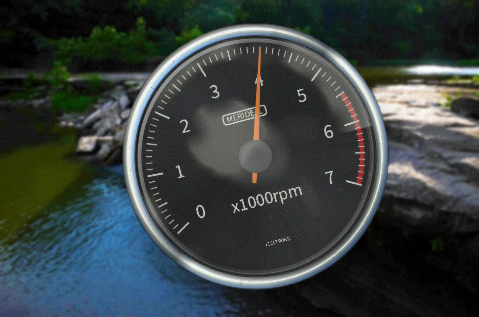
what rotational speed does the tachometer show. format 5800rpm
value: 4000rpm
